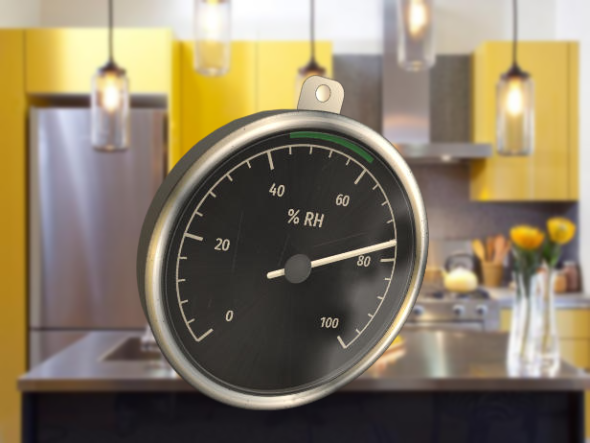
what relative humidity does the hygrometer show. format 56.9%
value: 76%
